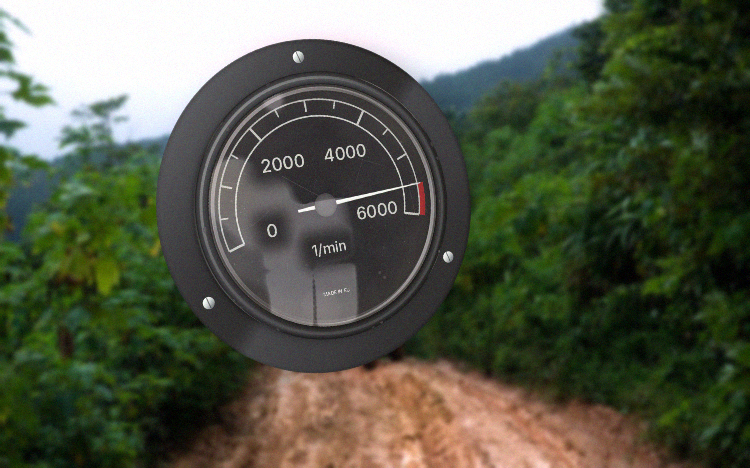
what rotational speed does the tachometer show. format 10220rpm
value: 5500rpm
